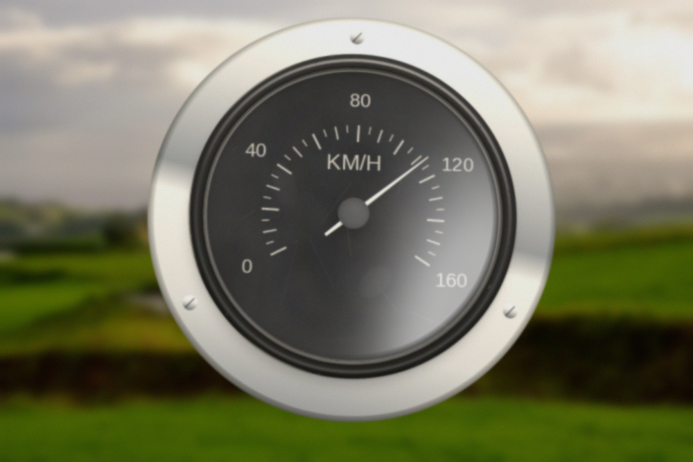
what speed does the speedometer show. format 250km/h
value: 112.5km/h
